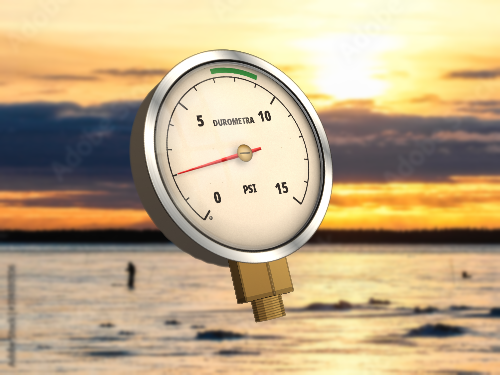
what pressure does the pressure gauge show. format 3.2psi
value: 2psi
